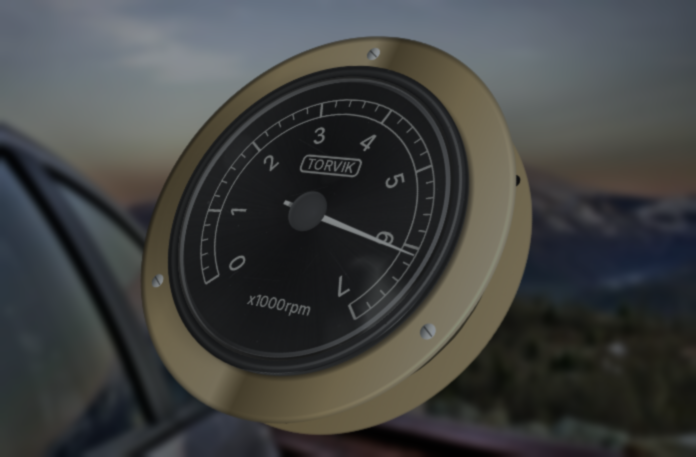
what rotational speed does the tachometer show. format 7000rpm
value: 6100rpm
